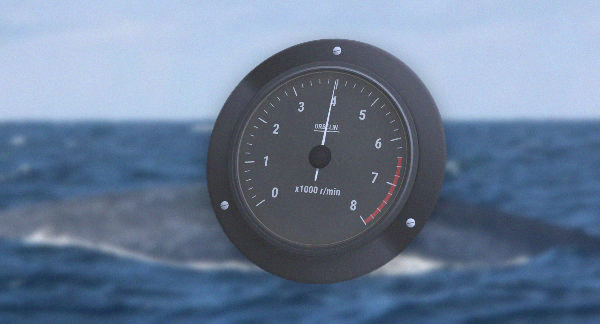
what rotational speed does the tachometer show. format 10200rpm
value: 4000rpm
